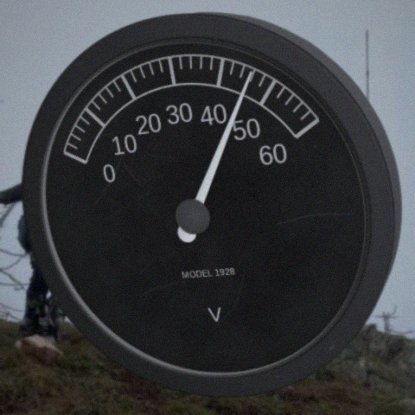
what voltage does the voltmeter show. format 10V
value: 46V
